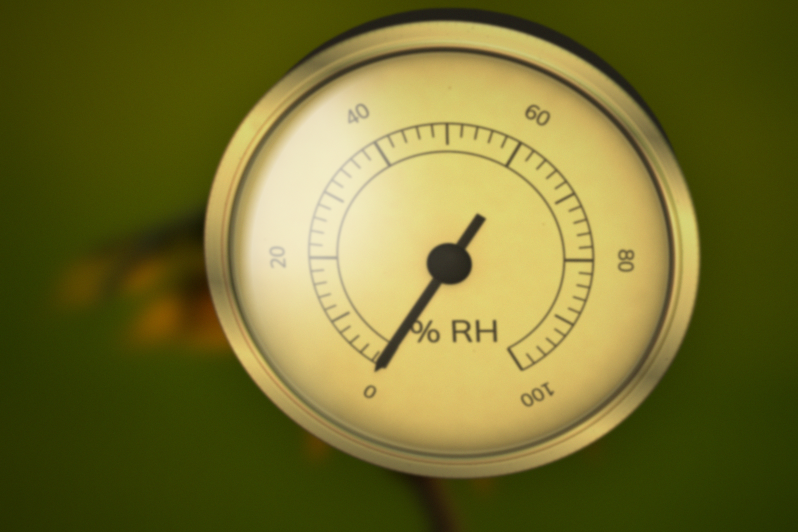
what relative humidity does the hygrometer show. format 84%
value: 1%
